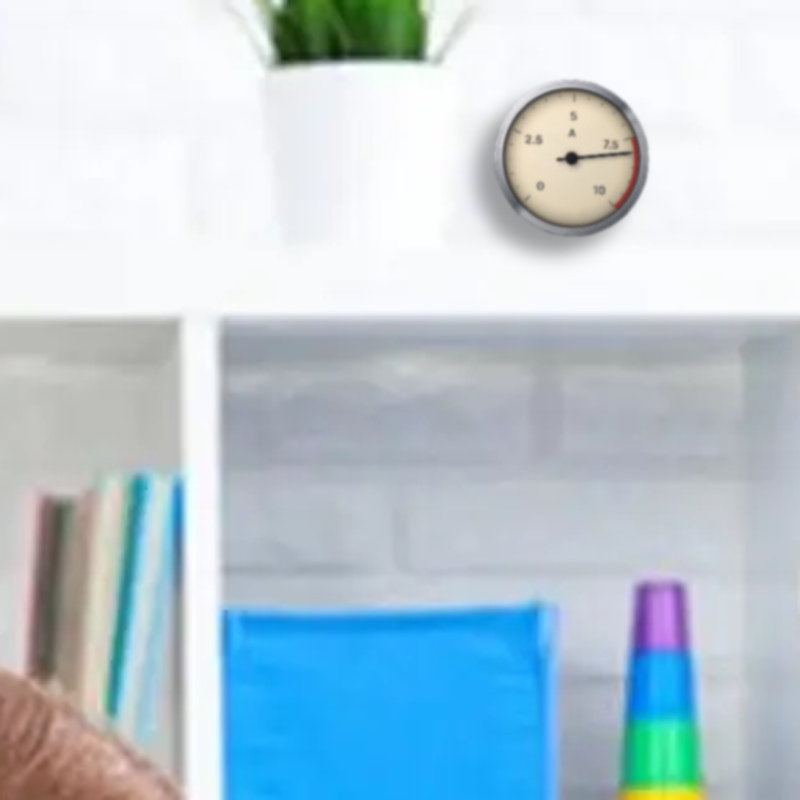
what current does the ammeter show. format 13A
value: 8A
